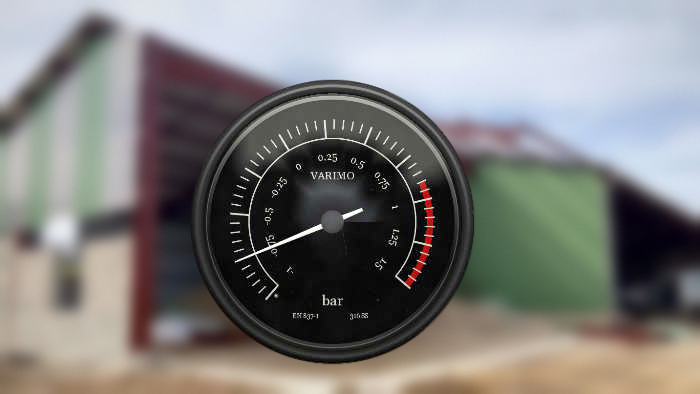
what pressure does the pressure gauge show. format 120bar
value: -0.75bar
